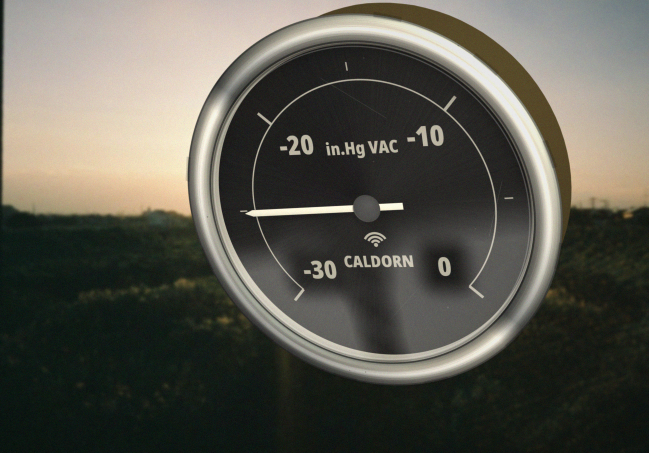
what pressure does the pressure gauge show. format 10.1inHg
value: -25inHg
